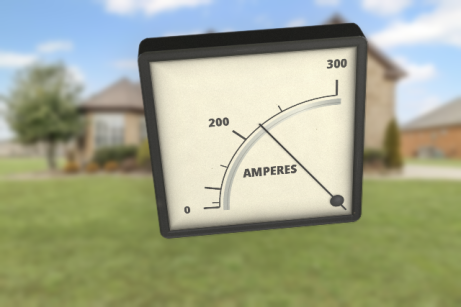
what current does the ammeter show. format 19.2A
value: 225A
